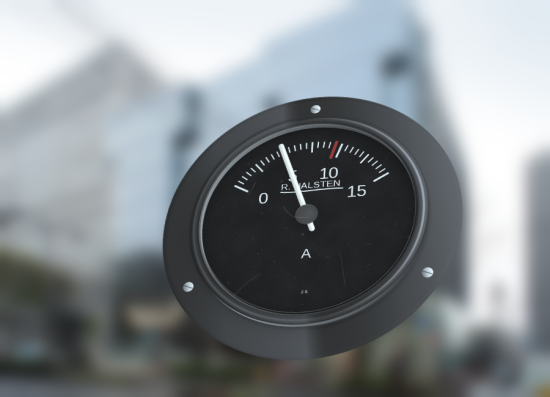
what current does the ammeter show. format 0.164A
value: 5A
